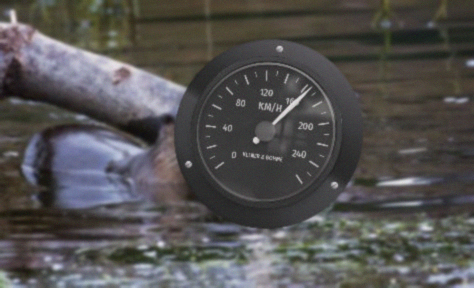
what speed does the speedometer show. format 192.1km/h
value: 165km/h
